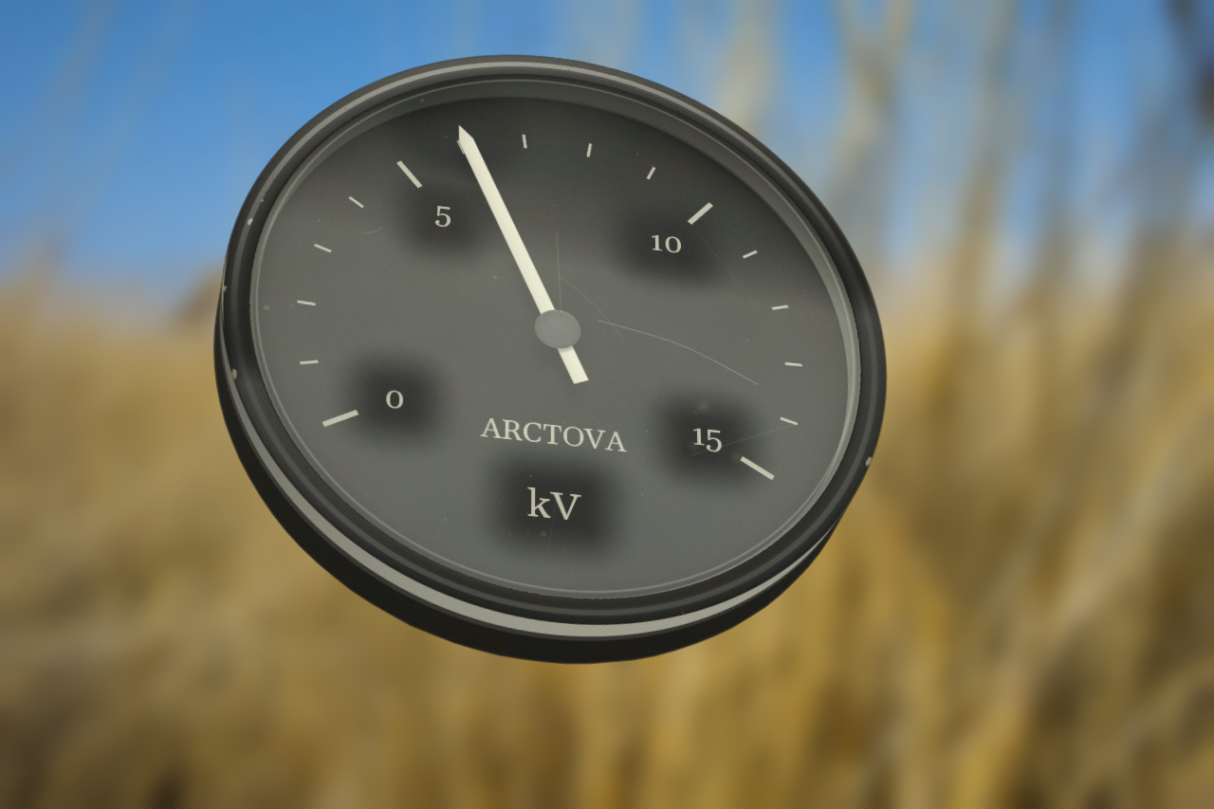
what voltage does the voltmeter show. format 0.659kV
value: 6kV
